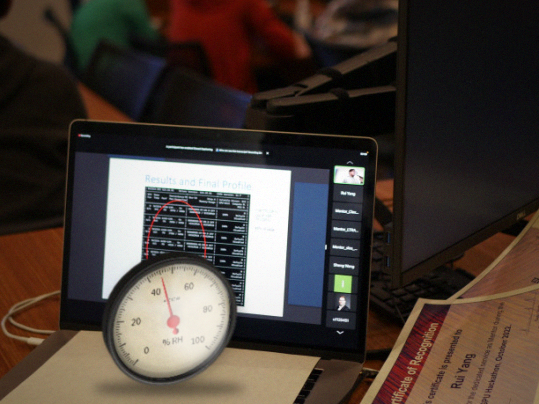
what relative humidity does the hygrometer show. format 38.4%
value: 45%
